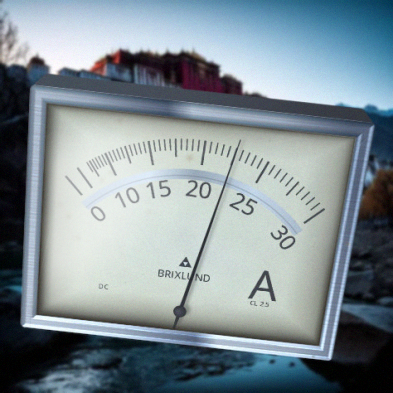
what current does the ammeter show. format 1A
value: 22.5A
